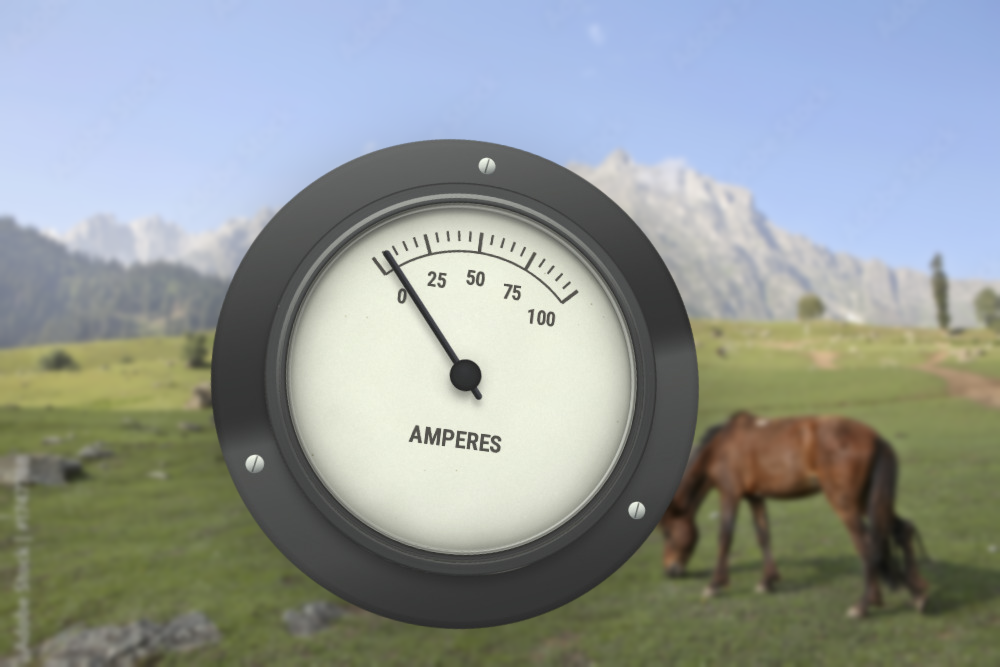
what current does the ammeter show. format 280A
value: 5A
